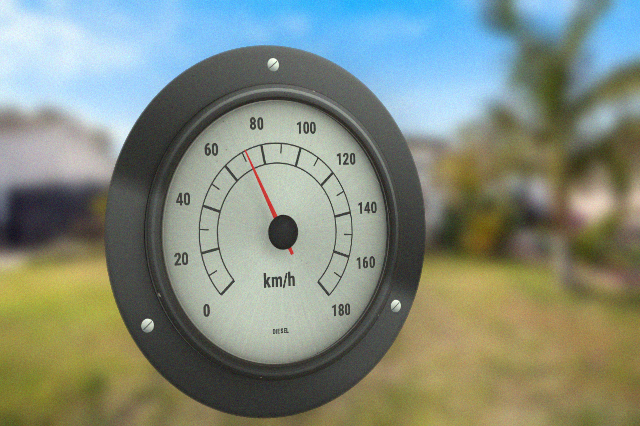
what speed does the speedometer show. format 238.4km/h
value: 70km/h
